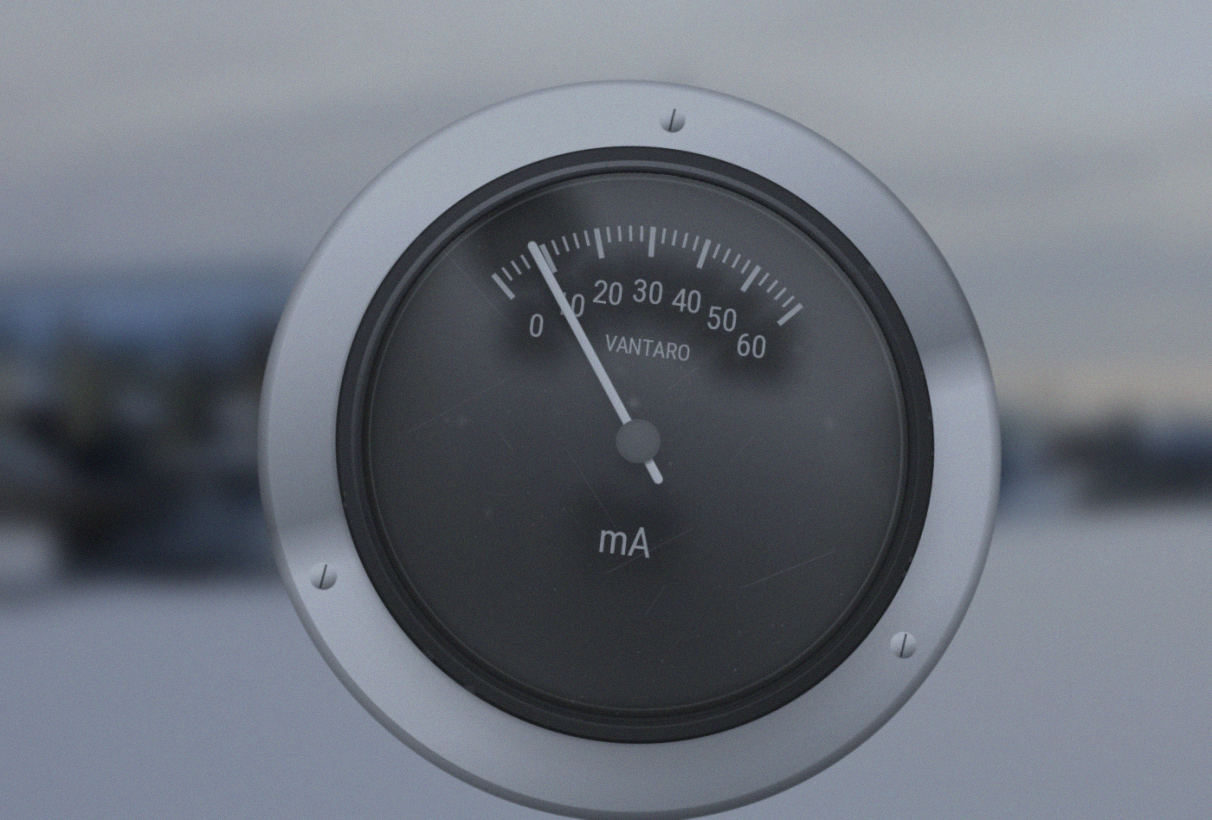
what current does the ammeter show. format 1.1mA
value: 8mA
